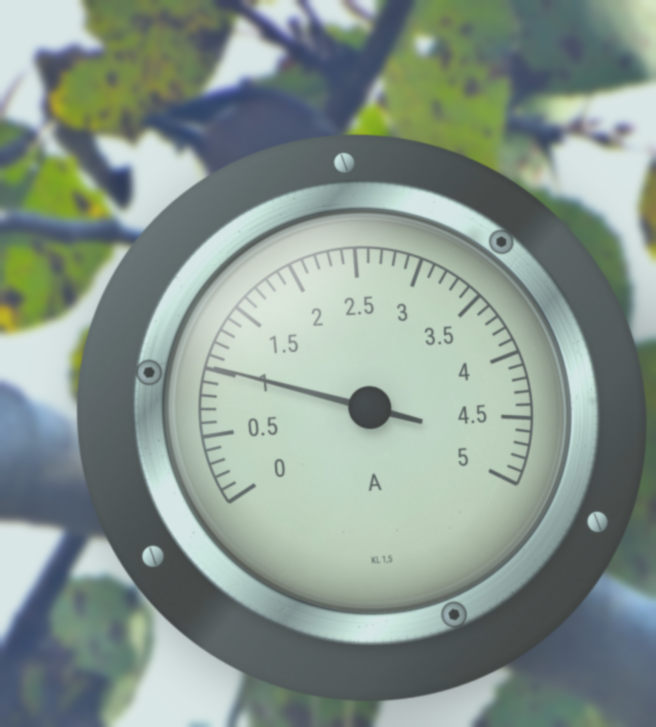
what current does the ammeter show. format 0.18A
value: 1A
